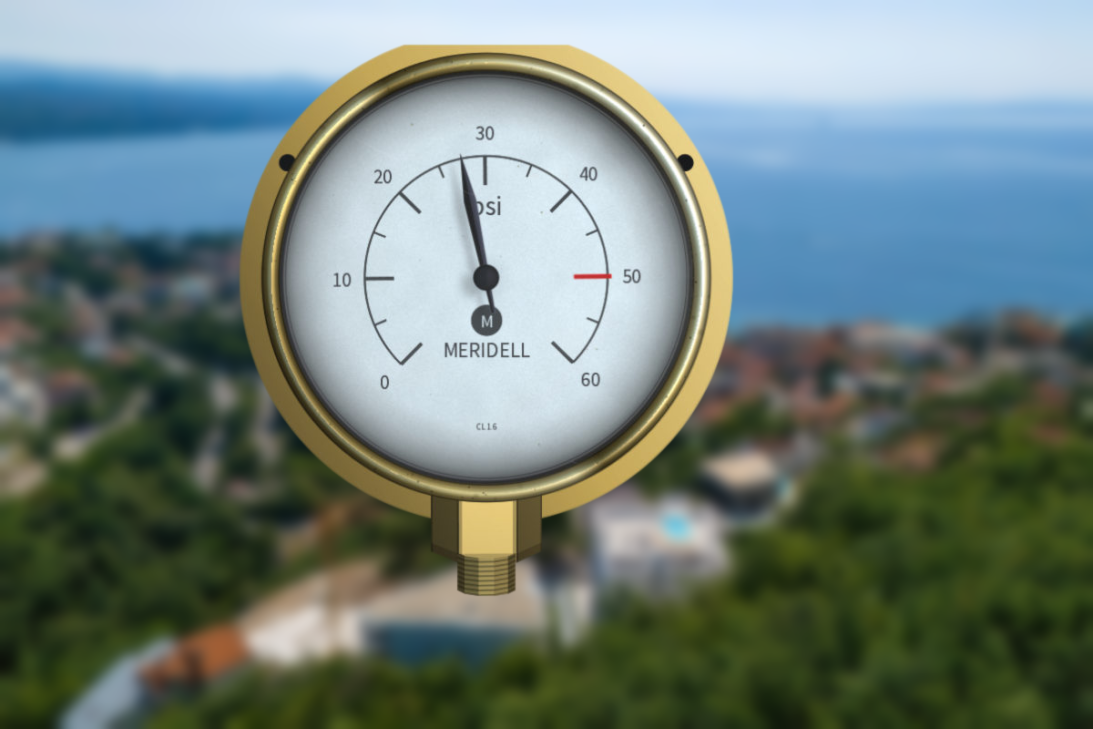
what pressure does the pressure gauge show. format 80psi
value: 27.5psi
